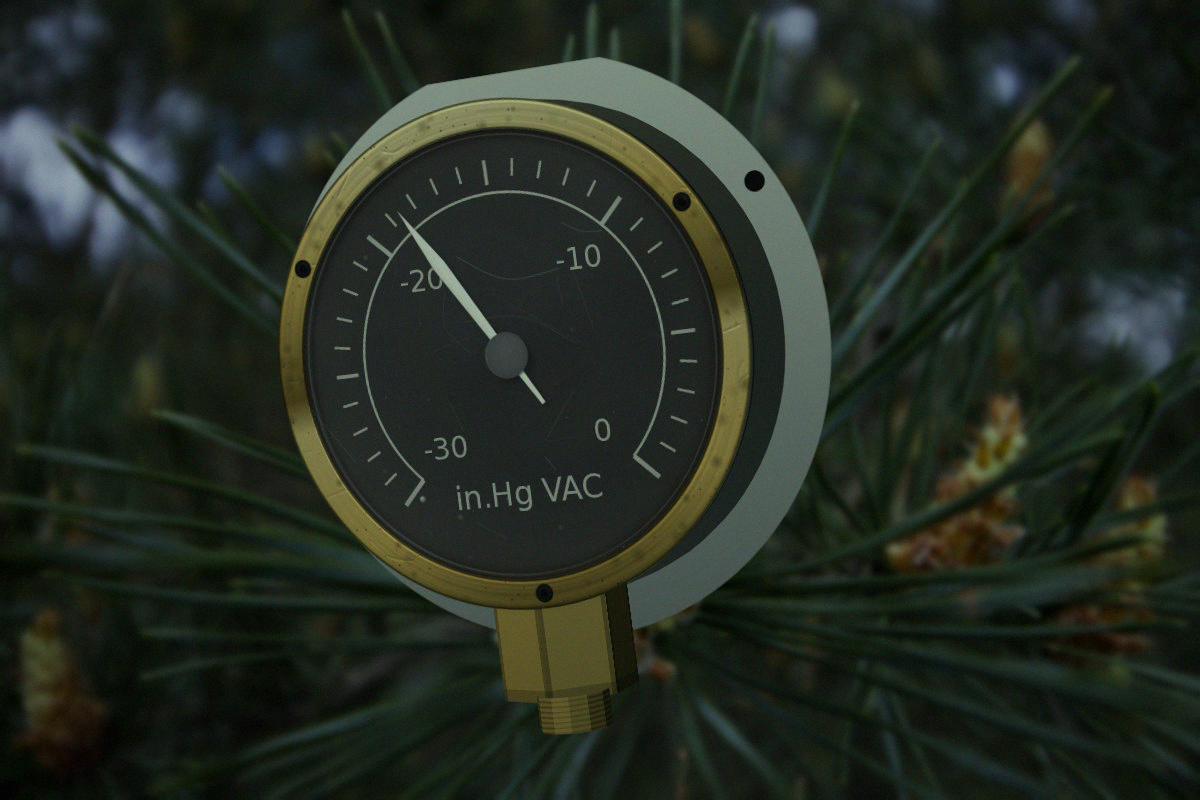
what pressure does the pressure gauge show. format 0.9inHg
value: -18.5inHg
